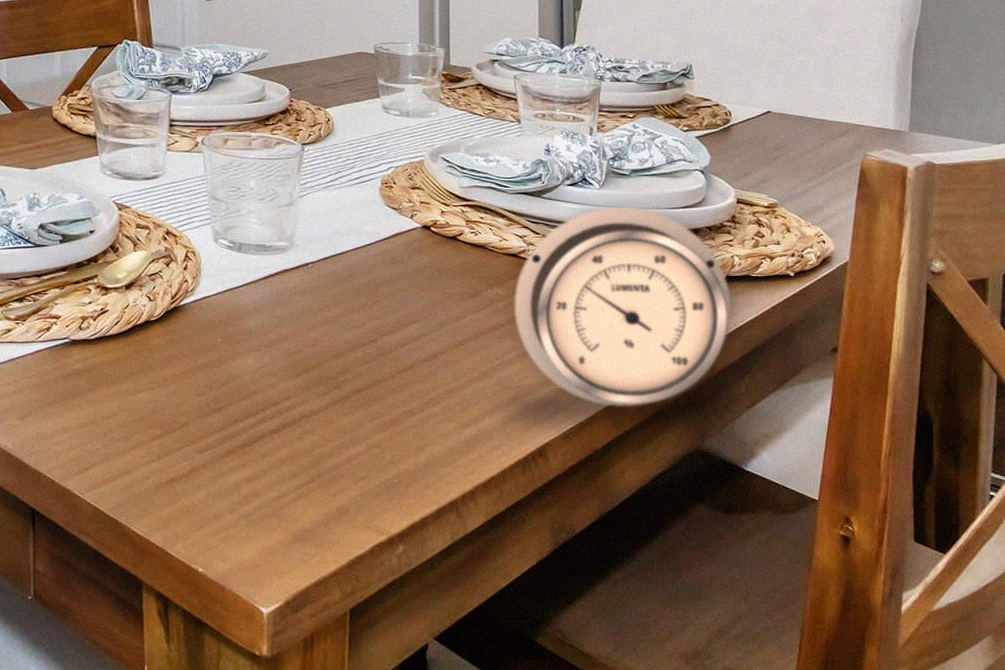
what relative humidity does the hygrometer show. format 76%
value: 30%
